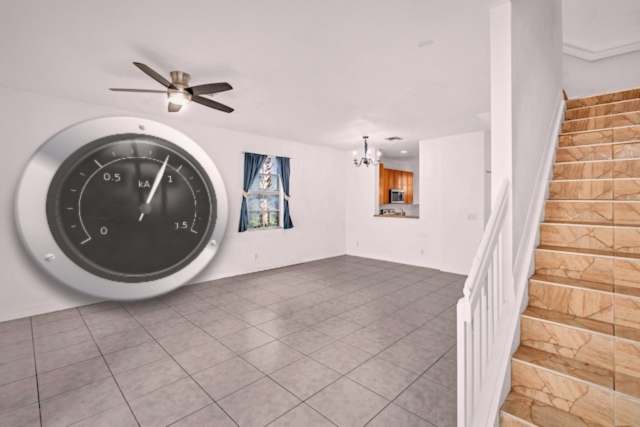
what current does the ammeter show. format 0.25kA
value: 0.9kA
